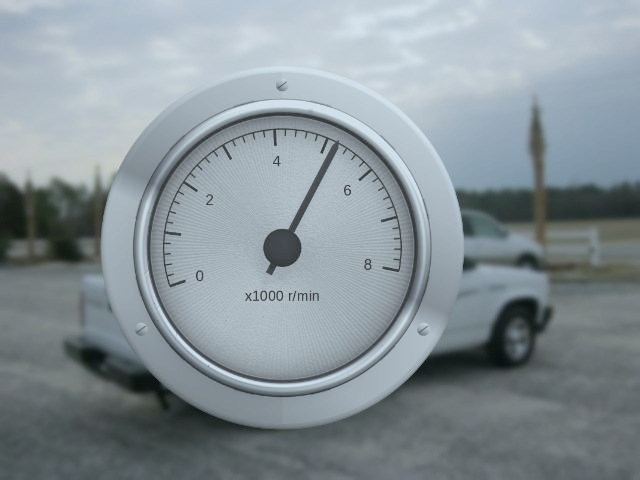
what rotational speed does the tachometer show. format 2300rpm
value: 5200rpm
